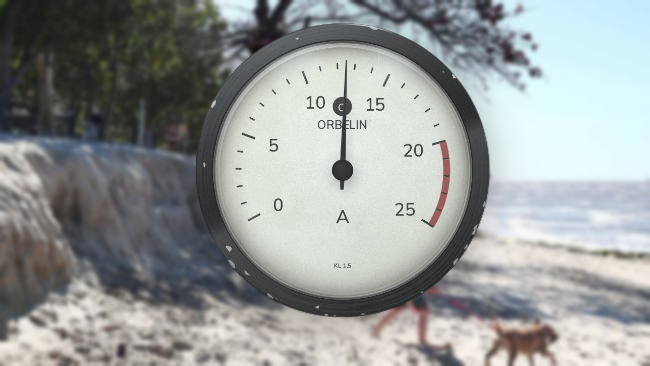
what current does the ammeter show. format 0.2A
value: 12.5A
